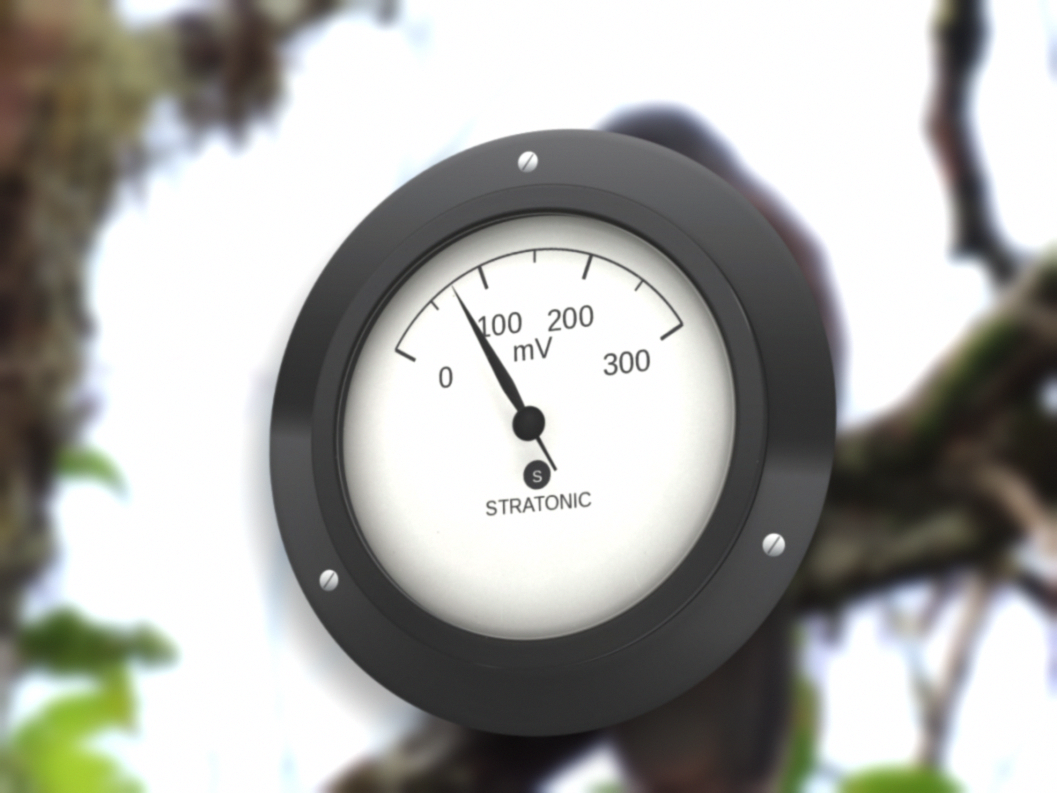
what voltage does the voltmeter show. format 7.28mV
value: 75mV
